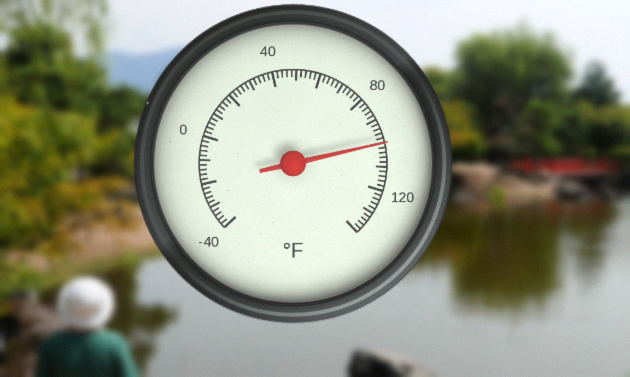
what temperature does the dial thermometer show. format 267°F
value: 100°F
